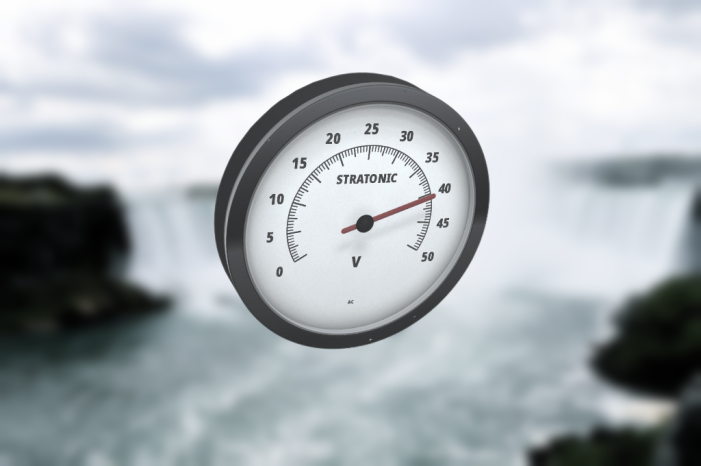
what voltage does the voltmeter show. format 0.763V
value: 40V
